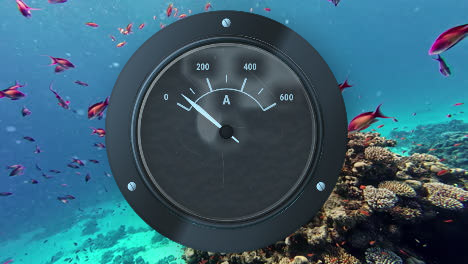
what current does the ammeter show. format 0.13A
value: 50A
